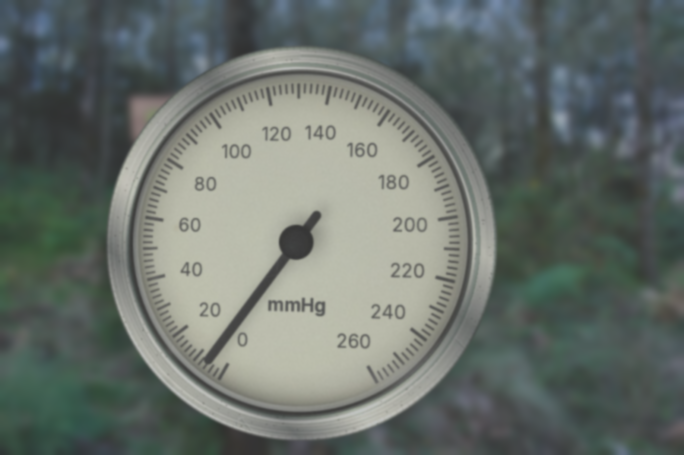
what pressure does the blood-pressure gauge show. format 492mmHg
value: 6mmHg
